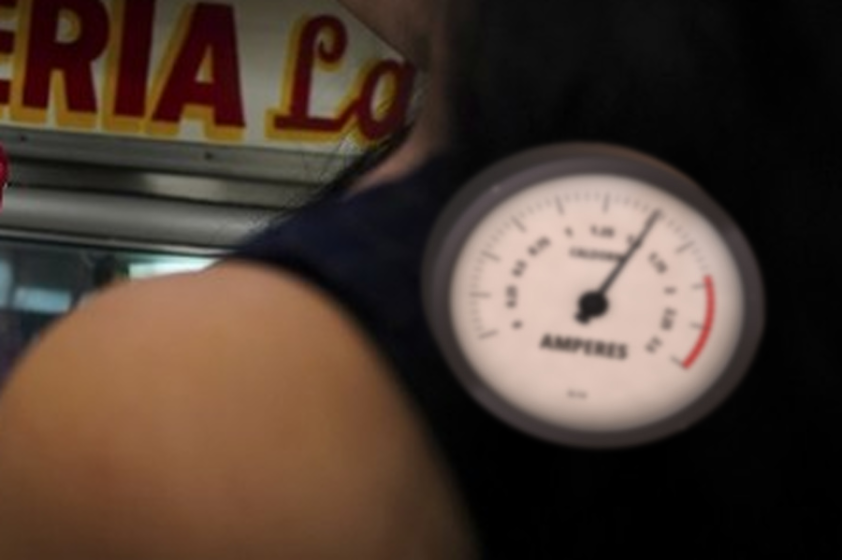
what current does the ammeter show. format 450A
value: 1.5A
